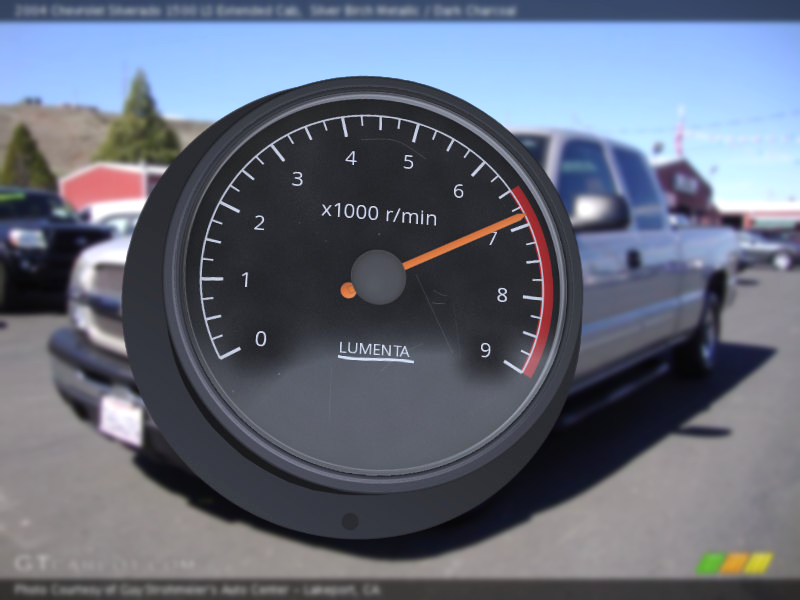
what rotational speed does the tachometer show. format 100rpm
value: 6875rpm
